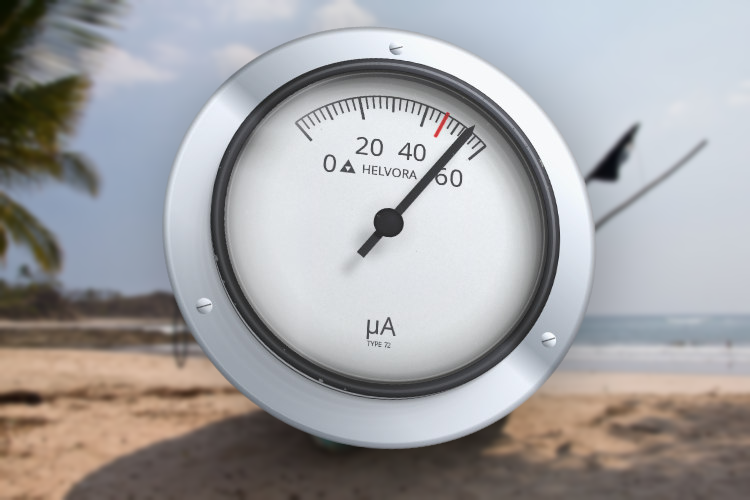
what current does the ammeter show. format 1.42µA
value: 54µA
